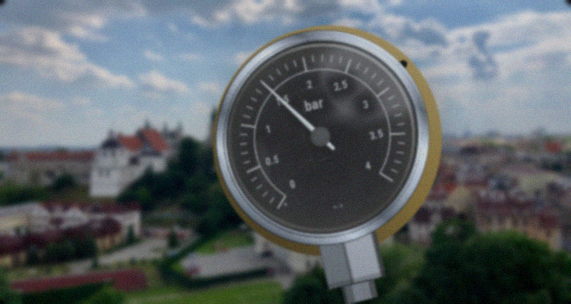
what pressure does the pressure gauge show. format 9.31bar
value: 1.5bar
